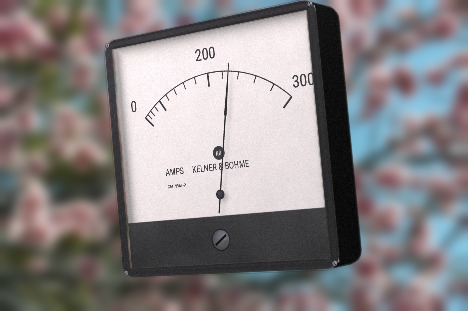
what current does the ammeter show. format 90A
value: 230A
